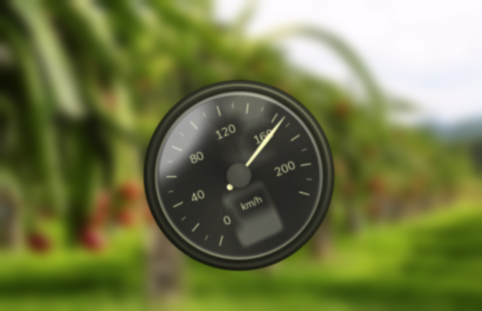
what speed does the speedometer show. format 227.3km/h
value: 165km/h
